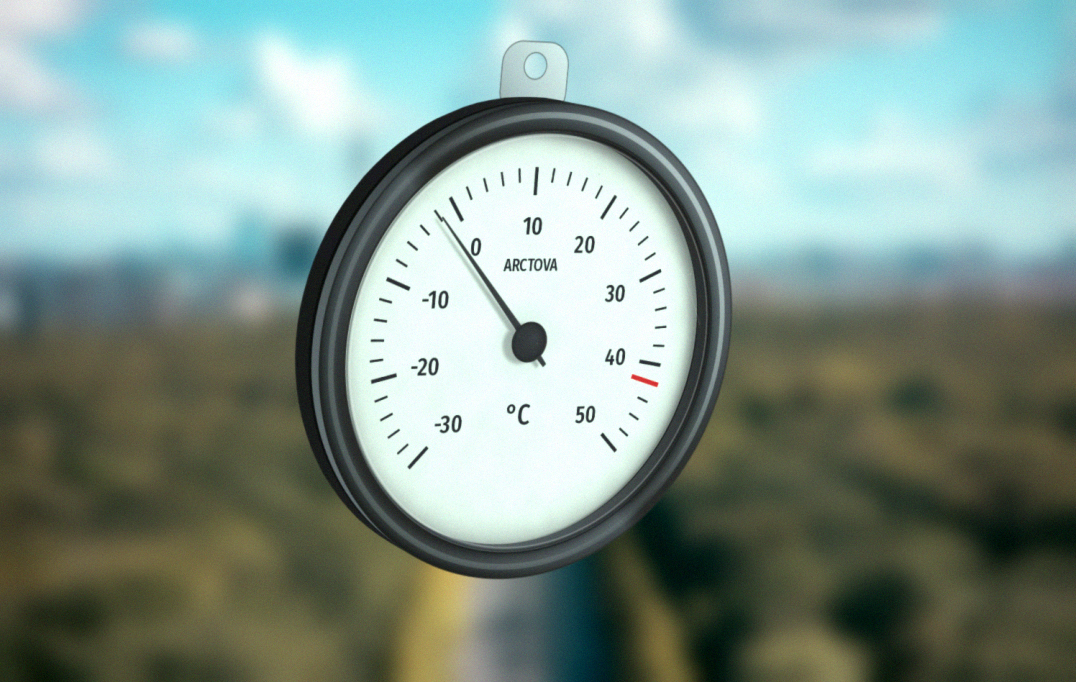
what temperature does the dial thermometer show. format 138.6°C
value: -2°C
